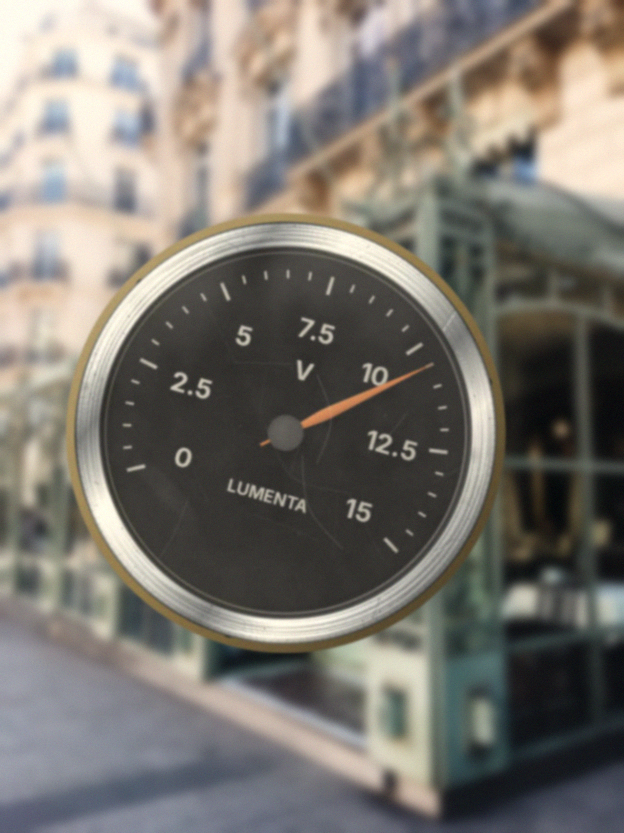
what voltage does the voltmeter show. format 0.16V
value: 10.5V
